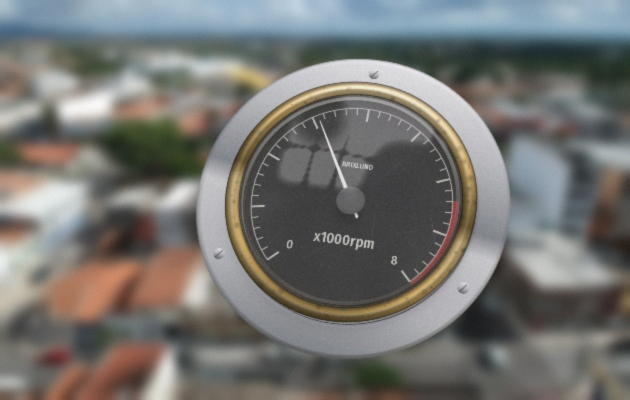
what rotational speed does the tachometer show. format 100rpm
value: 3100rpm
